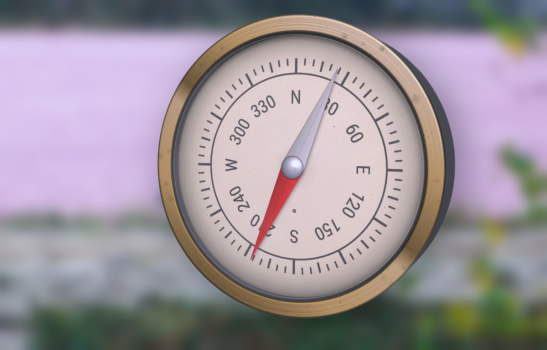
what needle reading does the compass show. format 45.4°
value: 205°
